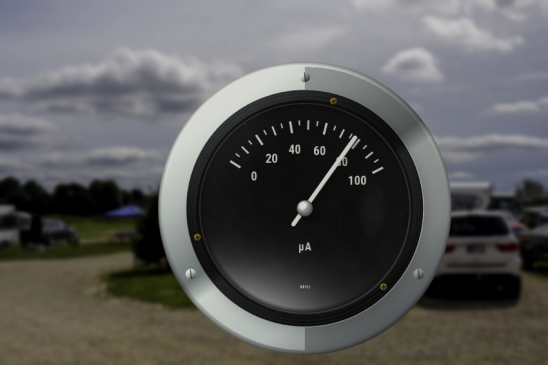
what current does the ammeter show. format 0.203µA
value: 77.5µA
